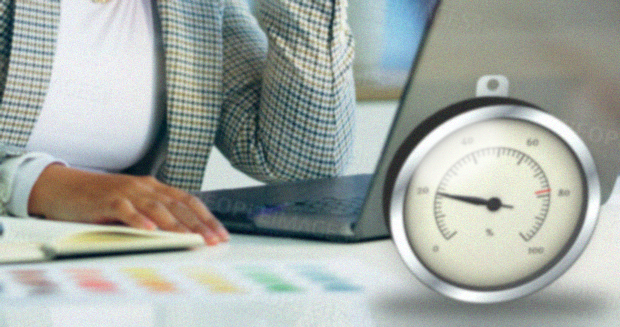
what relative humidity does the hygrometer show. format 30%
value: 20%
